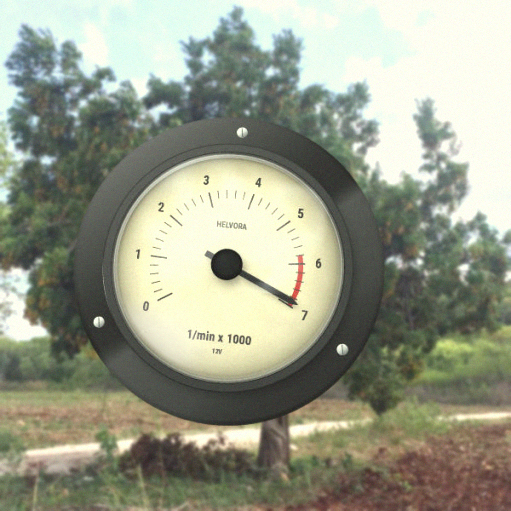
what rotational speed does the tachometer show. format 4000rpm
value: 6900rpm
